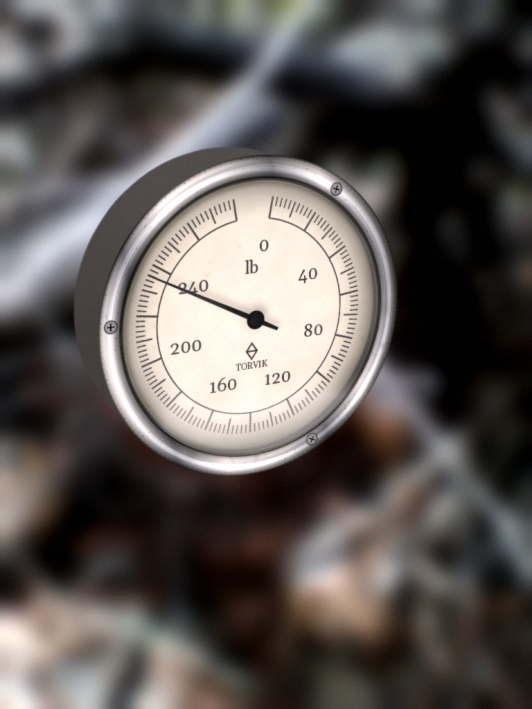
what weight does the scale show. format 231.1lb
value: 236lb
